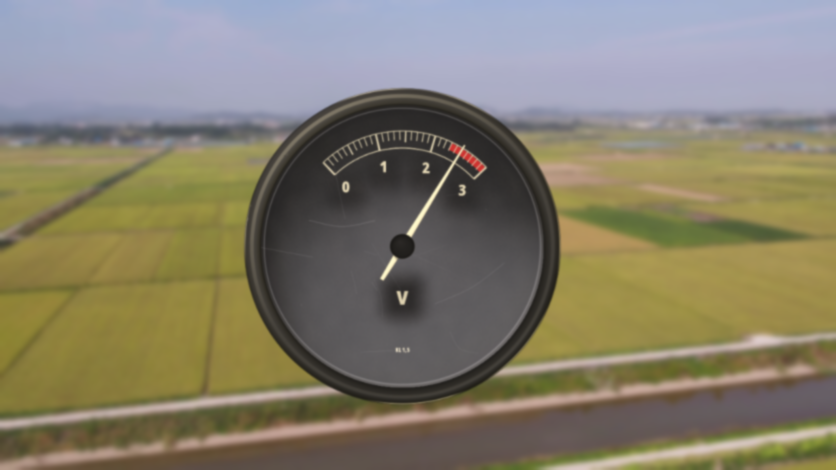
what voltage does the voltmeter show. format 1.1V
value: 2.5V
